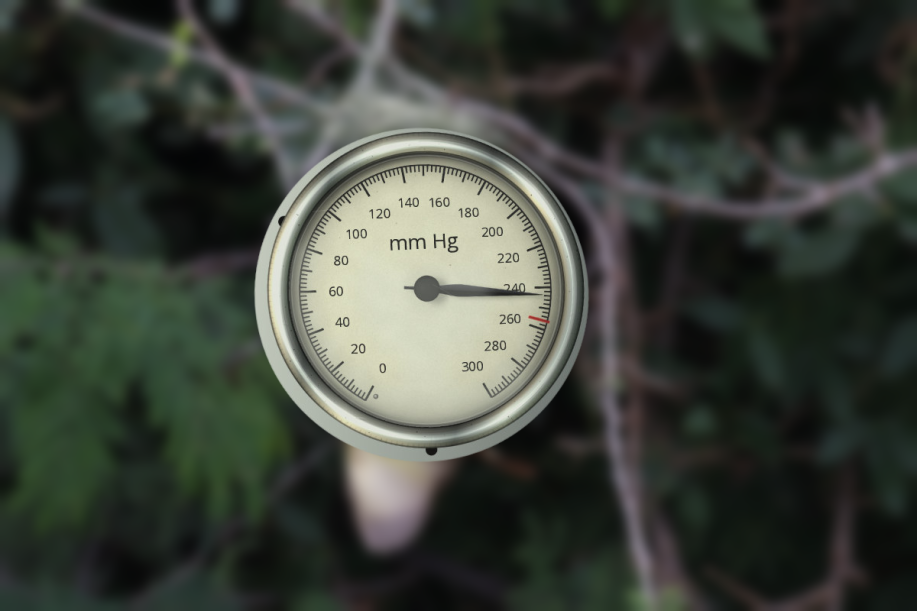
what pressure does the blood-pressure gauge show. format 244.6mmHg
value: 244mmHg
